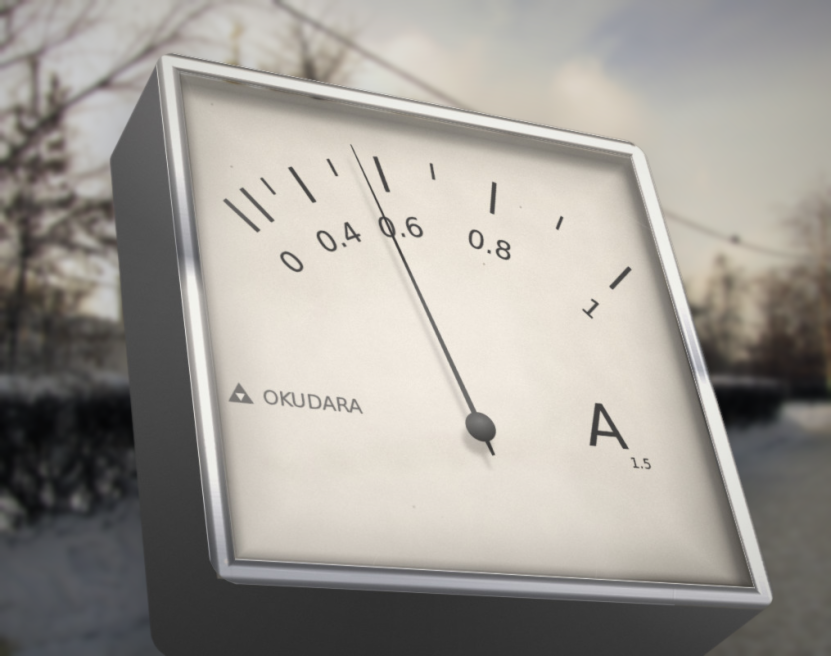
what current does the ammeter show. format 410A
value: 0.55A
